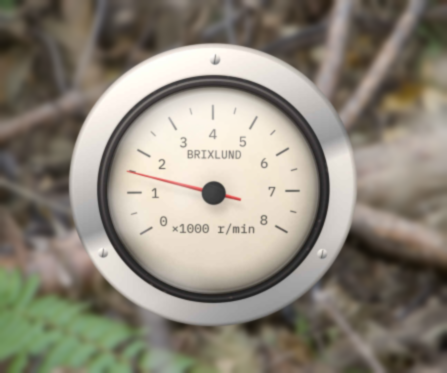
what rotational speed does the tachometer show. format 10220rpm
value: 1500rpm
